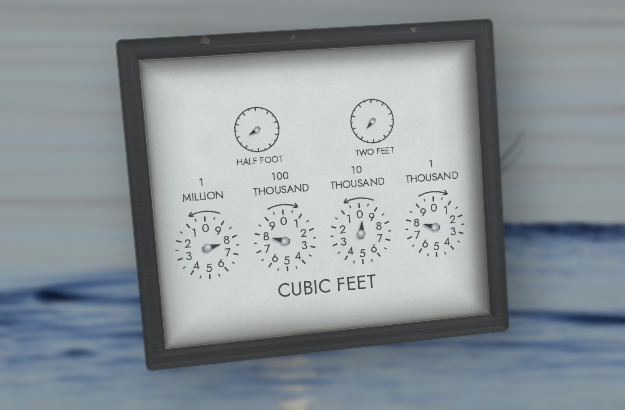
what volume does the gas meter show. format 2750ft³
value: 779800ft³
